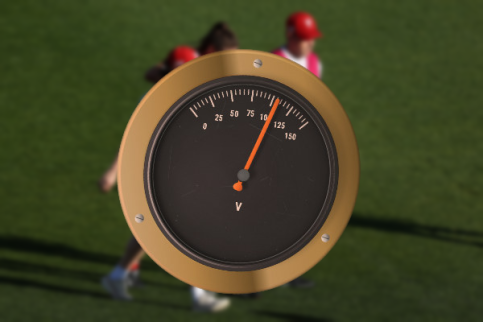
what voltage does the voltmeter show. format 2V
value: 105V
